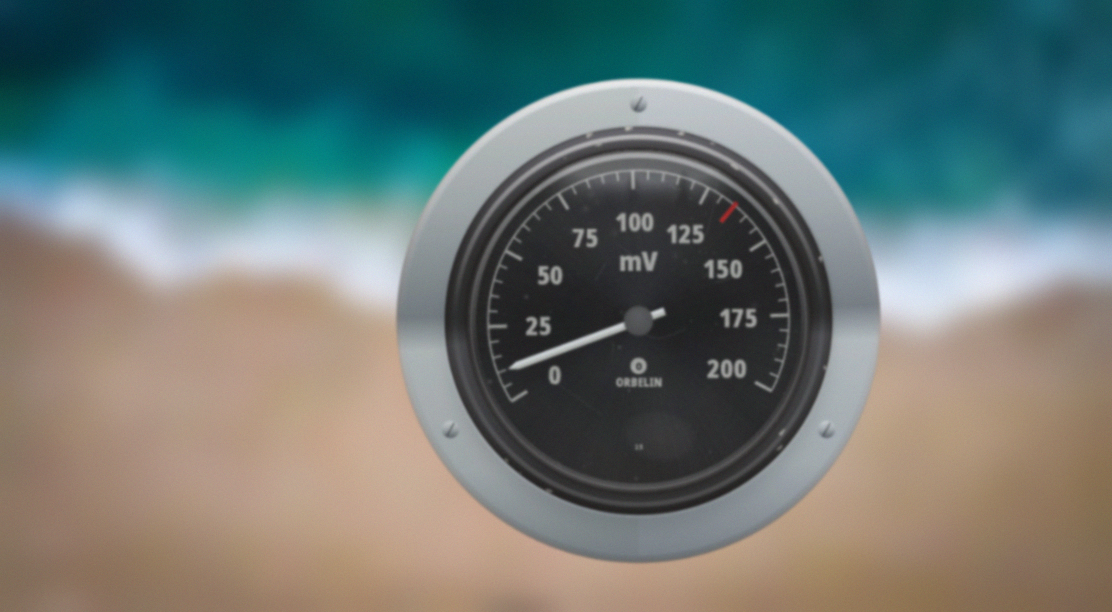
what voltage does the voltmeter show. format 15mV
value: 10mV
